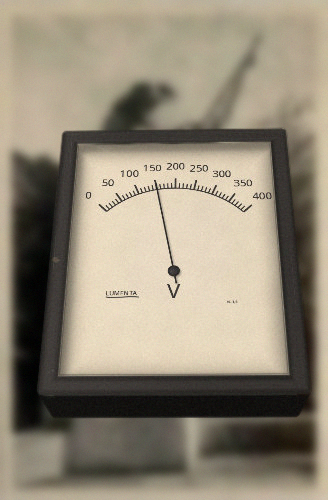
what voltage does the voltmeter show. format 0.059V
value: 150V
